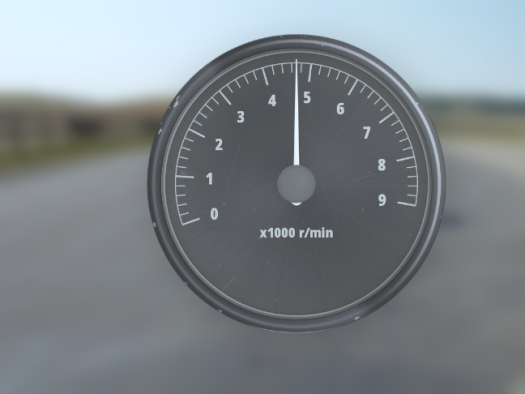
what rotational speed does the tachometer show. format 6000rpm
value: 4700rpm
